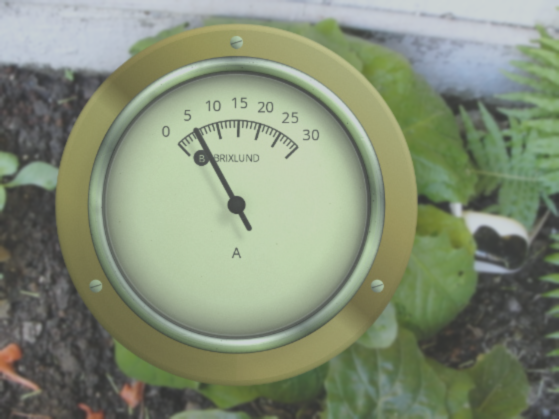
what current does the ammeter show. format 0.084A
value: 5A
